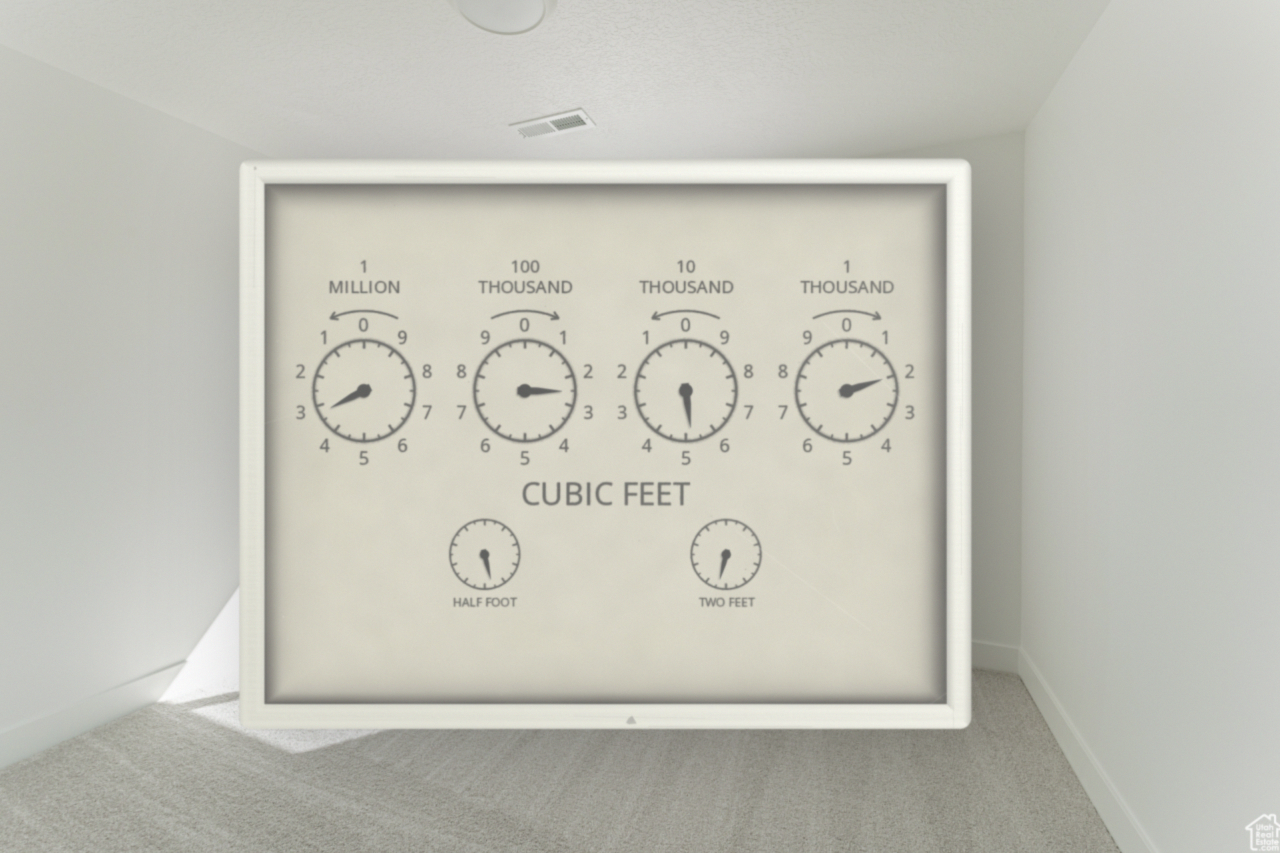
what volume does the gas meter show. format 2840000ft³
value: 325200ft³
